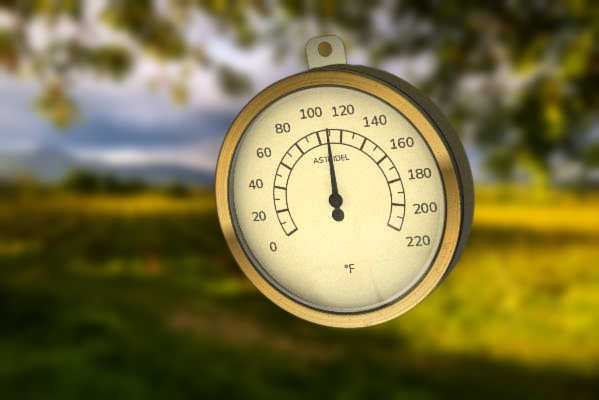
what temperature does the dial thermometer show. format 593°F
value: 110°F
